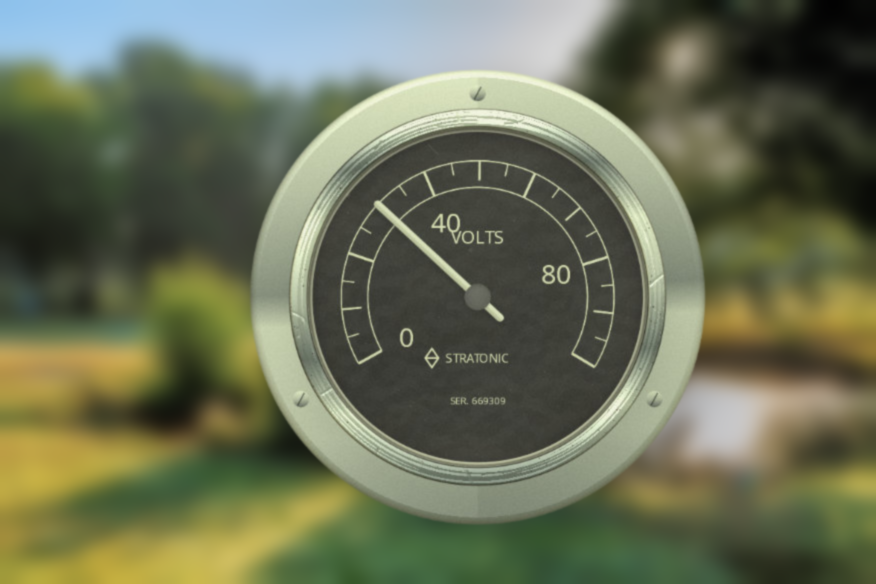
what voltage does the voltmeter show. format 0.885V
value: 30V
